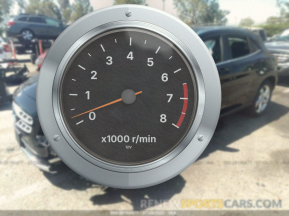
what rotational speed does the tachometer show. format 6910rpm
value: 250rpm
